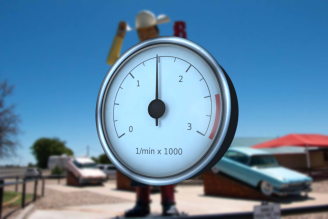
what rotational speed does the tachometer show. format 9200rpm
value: 1500rpm
